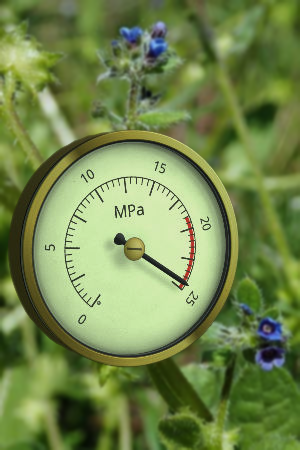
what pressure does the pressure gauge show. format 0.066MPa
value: 24.5MPa
